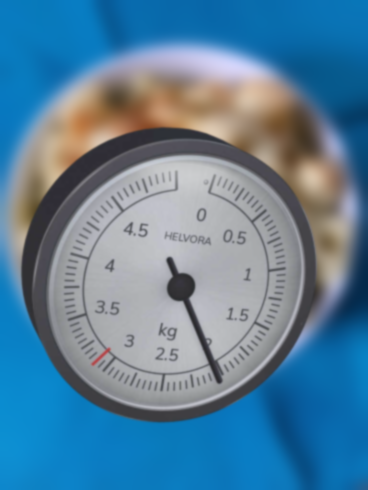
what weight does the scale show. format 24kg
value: 2.05kg
